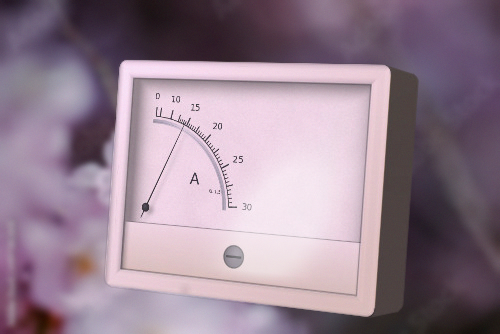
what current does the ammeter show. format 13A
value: 15A
